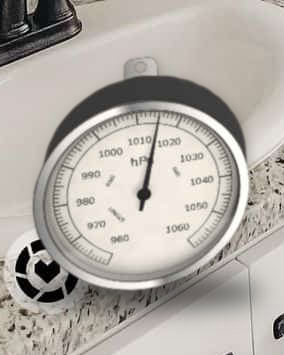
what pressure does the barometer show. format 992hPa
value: 1015hPa
